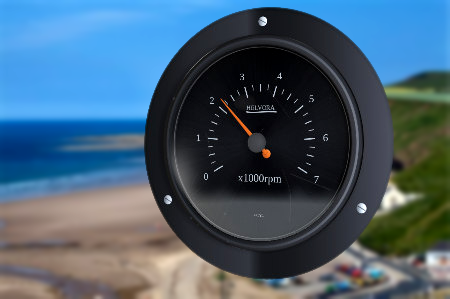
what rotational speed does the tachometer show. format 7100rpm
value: 2250rpm
